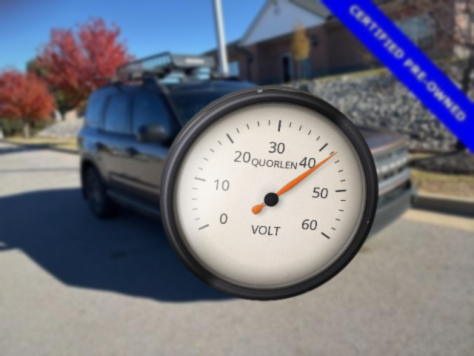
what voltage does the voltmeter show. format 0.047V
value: 42V
